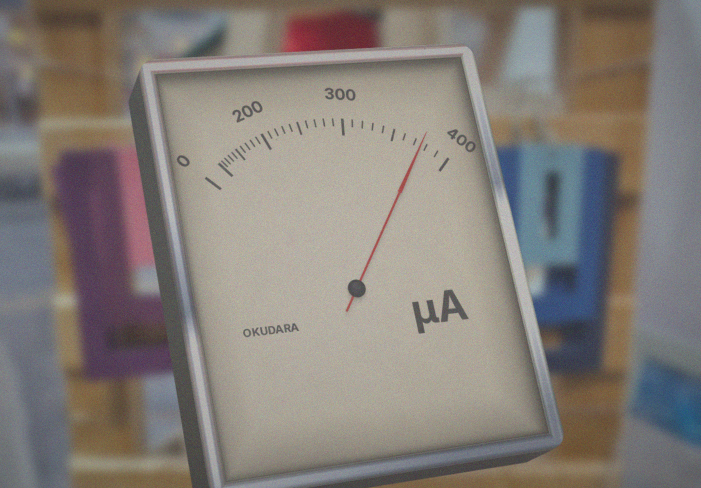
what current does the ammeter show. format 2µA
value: 375µA
